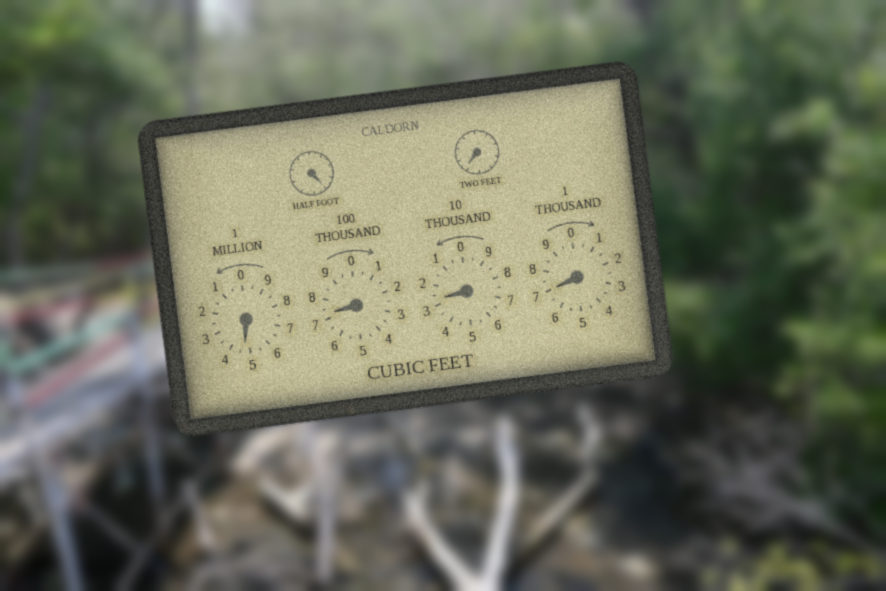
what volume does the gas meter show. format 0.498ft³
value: 472700ft³
